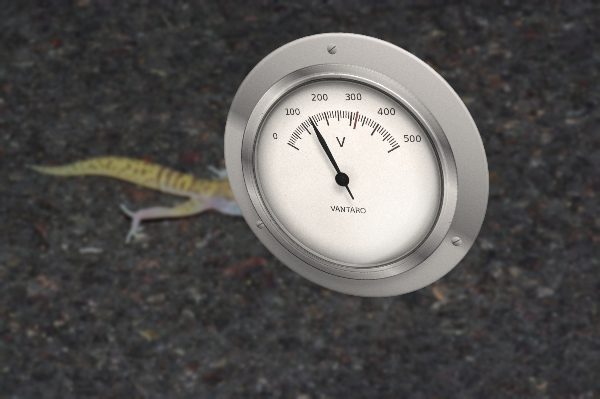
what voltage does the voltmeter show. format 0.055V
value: 150V
